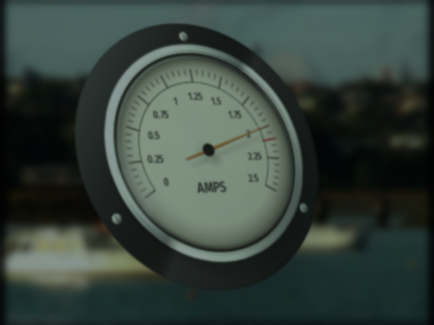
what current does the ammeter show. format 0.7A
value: 2A
